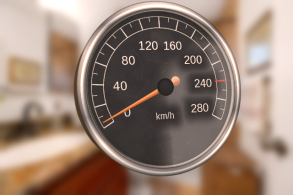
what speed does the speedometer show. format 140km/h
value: 5km/h
